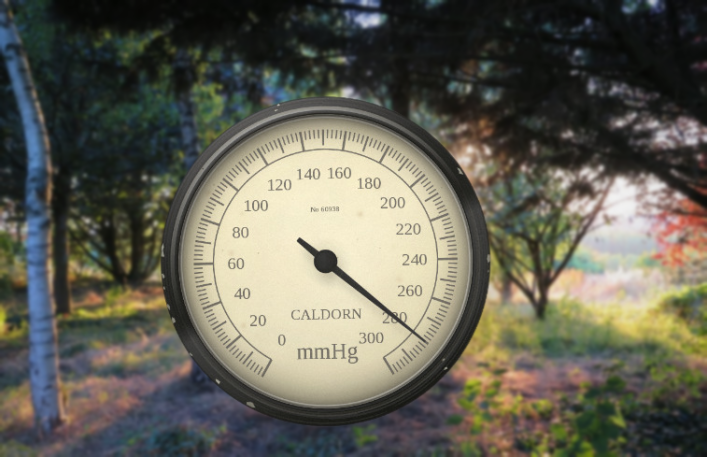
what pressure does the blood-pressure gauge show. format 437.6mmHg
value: 280mmHg
